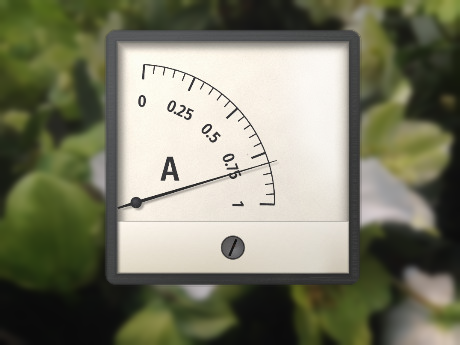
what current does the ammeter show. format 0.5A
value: 0.8A
